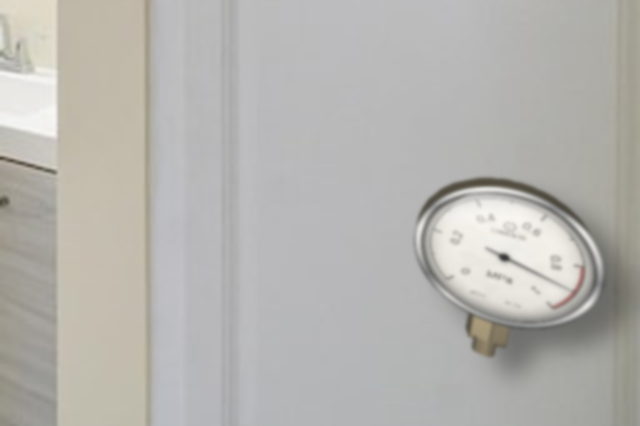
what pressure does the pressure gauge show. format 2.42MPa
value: 0.9MPa
